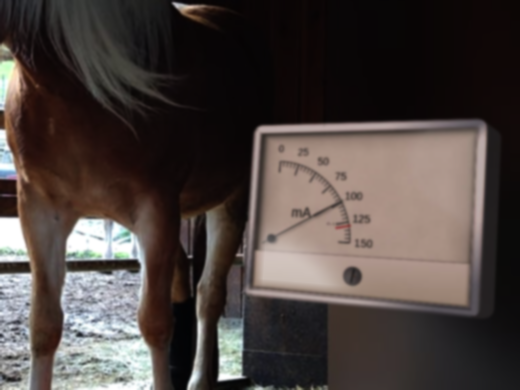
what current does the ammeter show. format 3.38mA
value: 100mA
